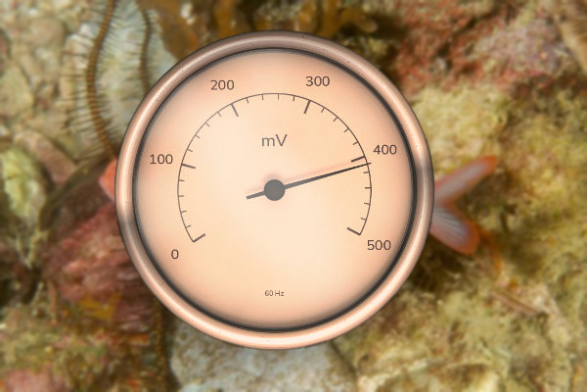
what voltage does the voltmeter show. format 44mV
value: 410mV
